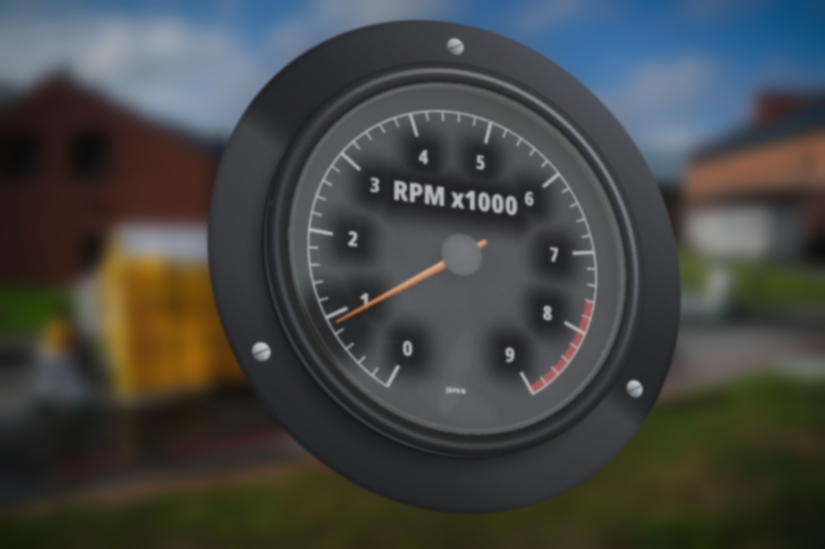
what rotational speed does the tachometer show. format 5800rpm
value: 900rpm
